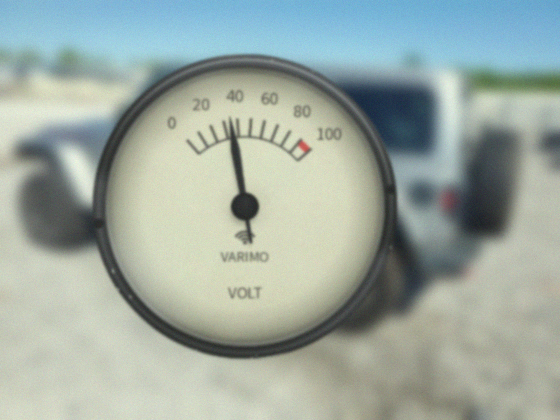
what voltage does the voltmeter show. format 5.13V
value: 35V
